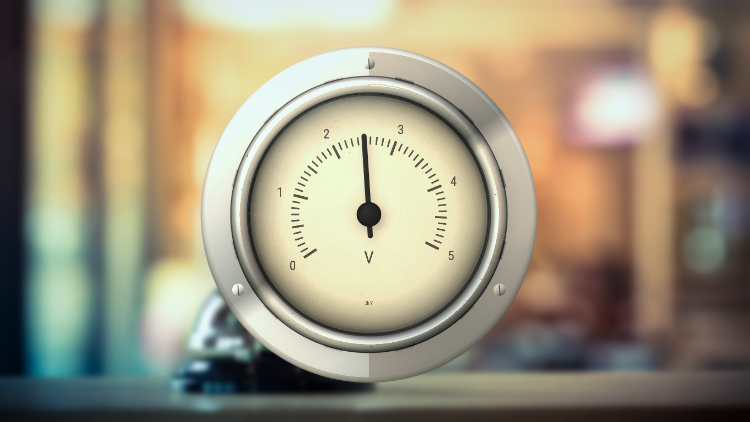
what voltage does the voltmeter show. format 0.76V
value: 2.5V
